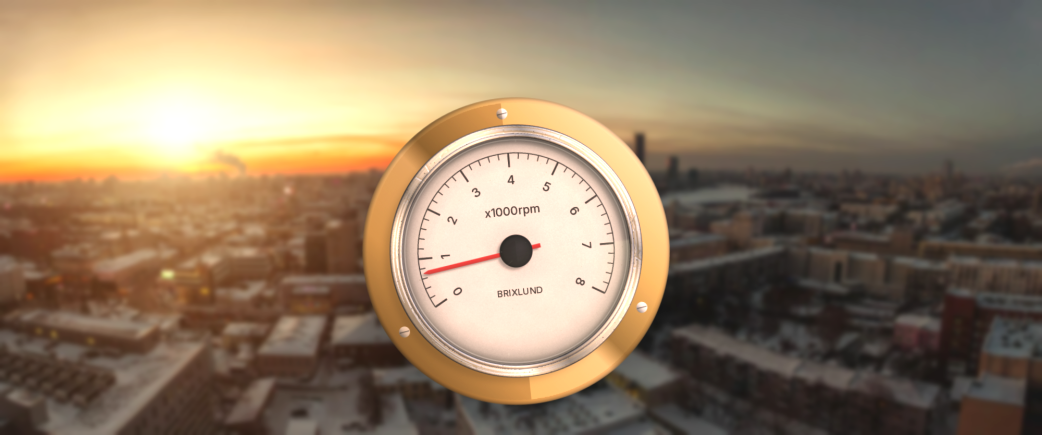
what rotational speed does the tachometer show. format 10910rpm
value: 700rpm
